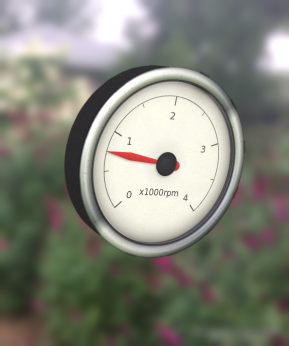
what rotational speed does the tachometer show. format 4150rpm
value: 750rpm
